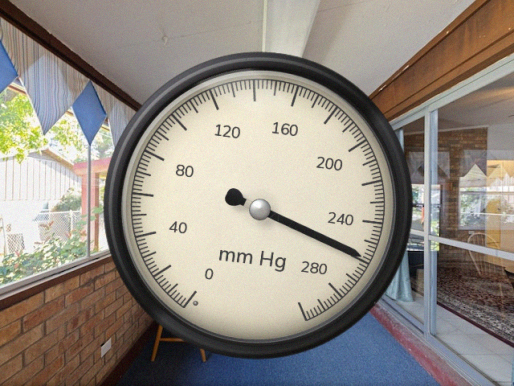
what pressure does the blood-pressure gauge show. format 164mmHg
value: 258mmHg
